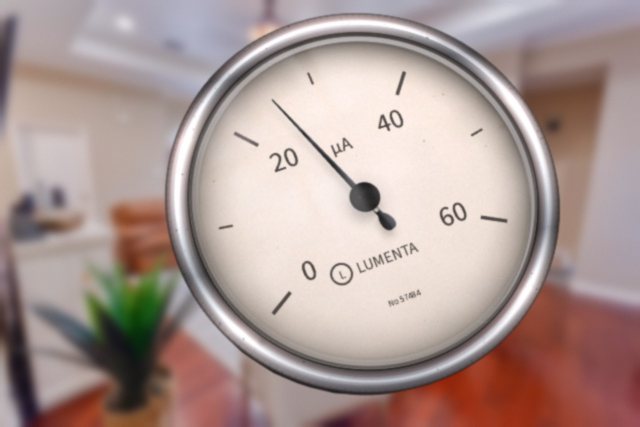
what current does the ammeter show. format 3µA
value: 25µA
